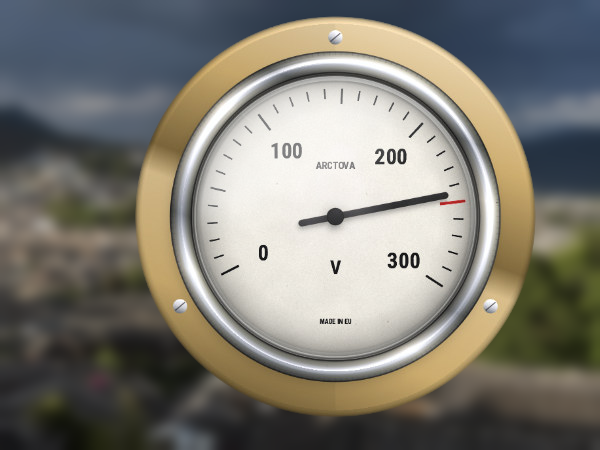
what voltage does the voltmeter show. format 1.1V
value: 245V
